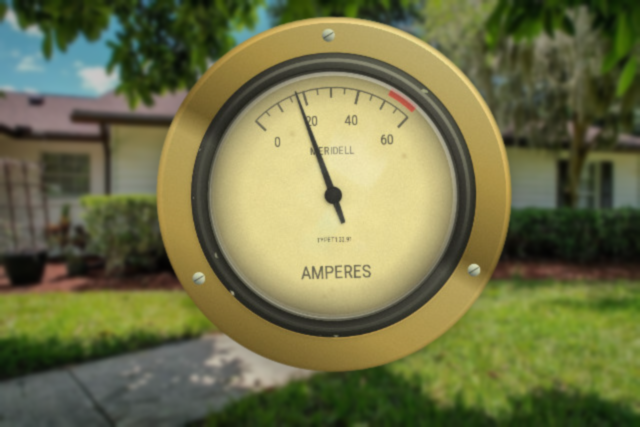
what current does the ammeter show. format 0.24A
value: 17.5A
